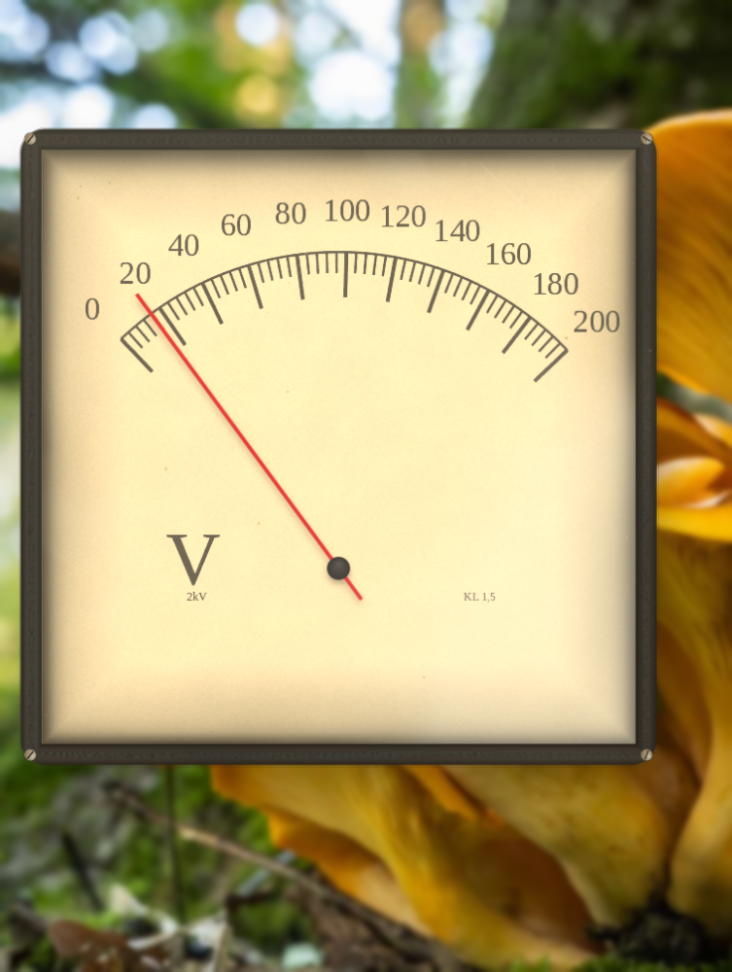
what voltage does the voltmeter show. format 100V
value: 16V
